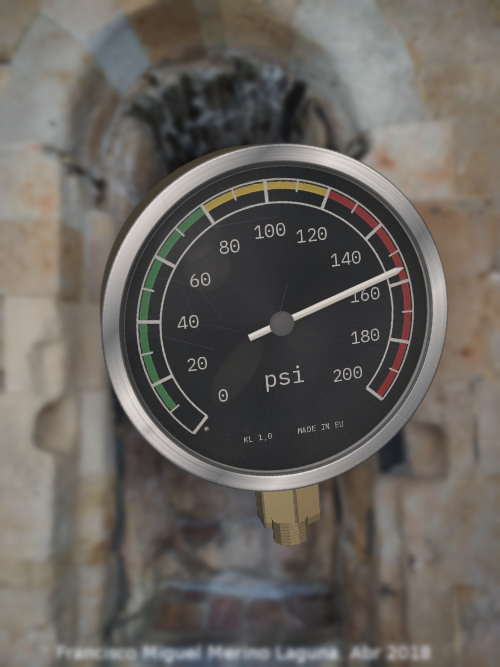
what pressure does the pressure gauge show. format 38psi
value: 155psi
